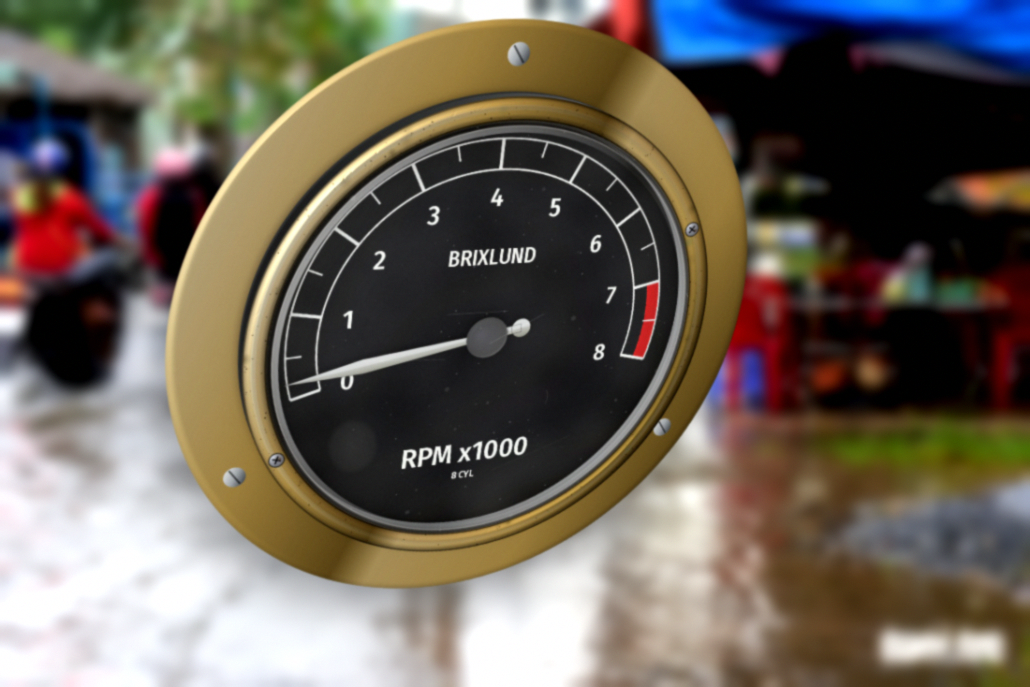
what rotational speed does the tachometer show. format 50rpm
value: 250rpm
